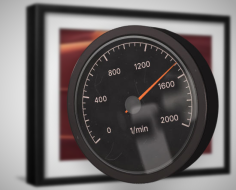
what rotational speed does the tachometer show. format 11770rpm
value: 1500rpm
